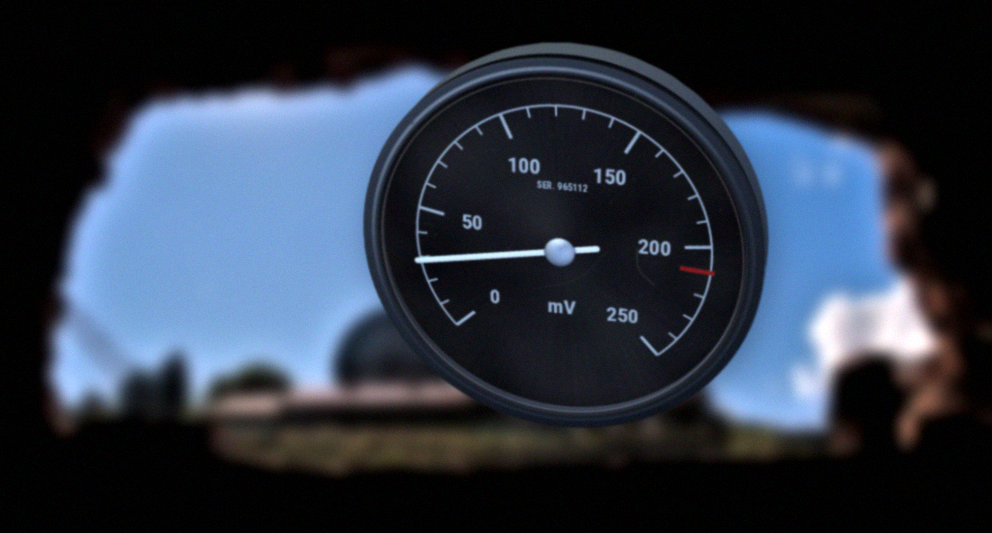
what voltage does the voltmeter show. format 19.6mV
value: 30mV
